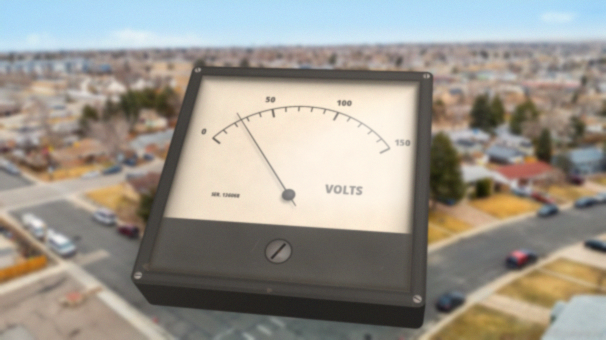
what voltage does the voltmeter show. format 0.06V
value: 25V
